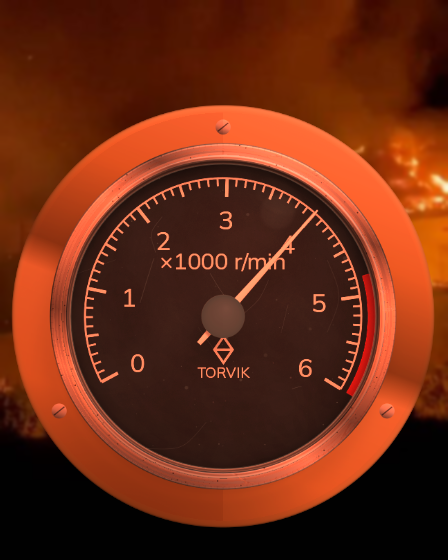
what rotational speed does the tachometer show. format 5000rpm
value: 4000rpm
